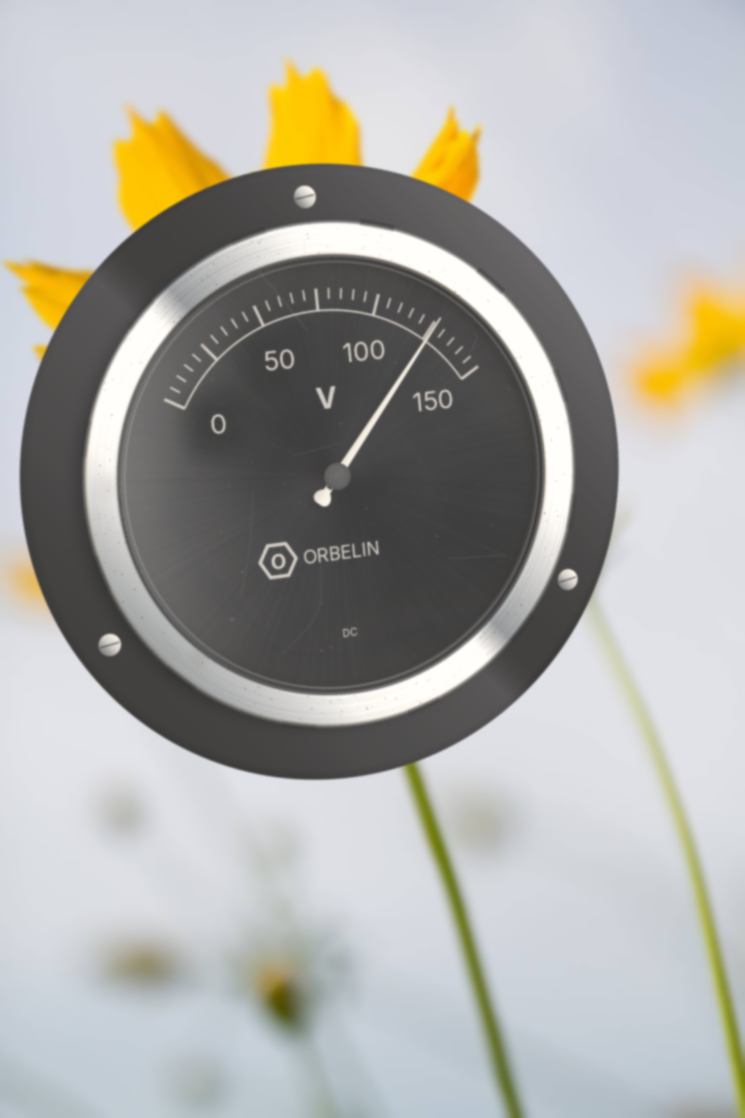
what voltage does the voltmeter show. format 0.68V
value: 125V
